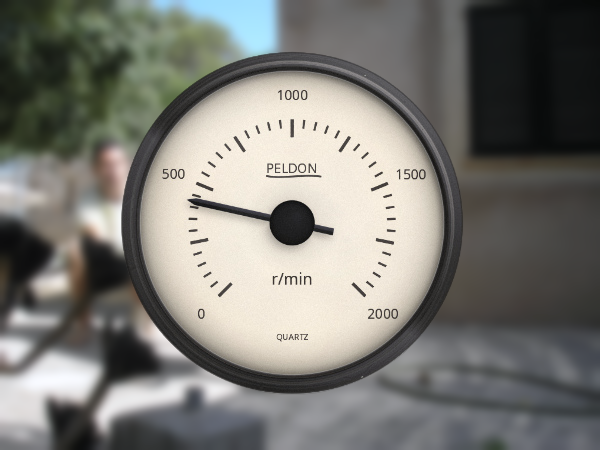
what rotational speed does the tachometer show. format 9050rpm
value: 425rpm
